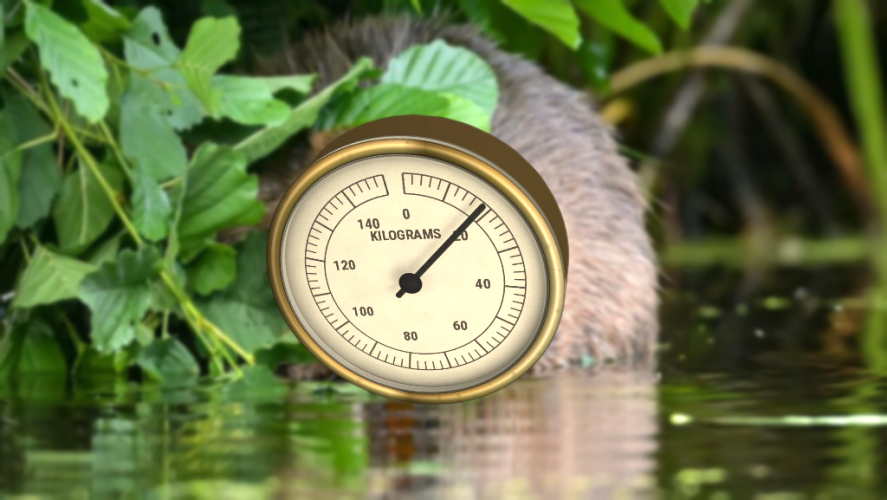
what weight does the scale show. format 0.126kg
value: 18kg
